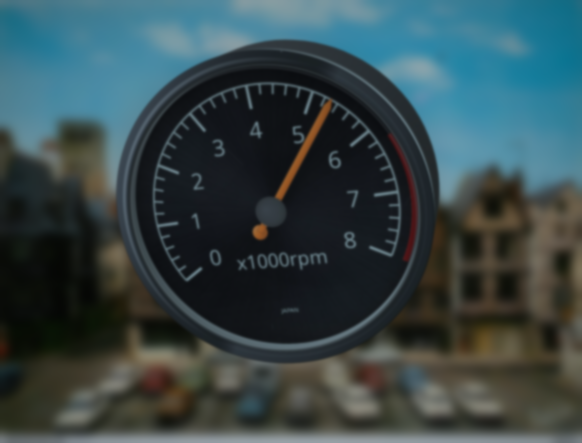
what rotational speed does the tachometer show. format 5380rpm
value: 5300rpm
